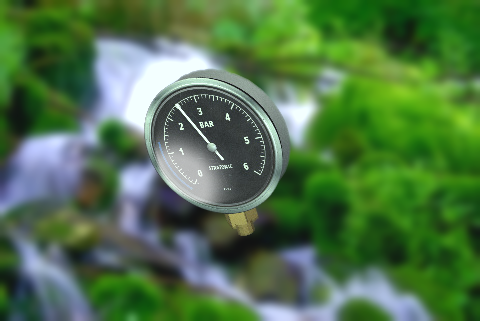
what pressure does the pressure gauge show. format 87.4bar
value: 2.5bar
